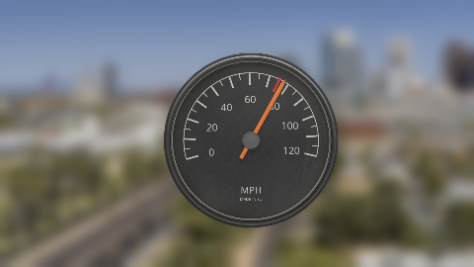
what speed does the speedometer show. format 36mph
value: 77.5mph
